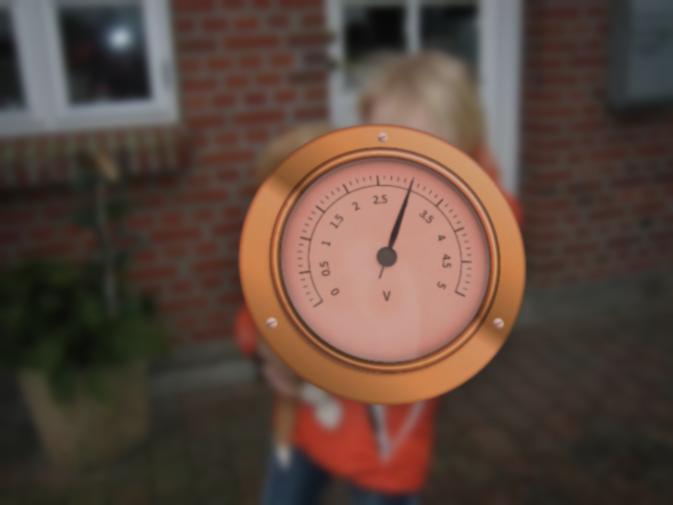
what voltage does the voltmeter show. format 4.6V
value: 3V
